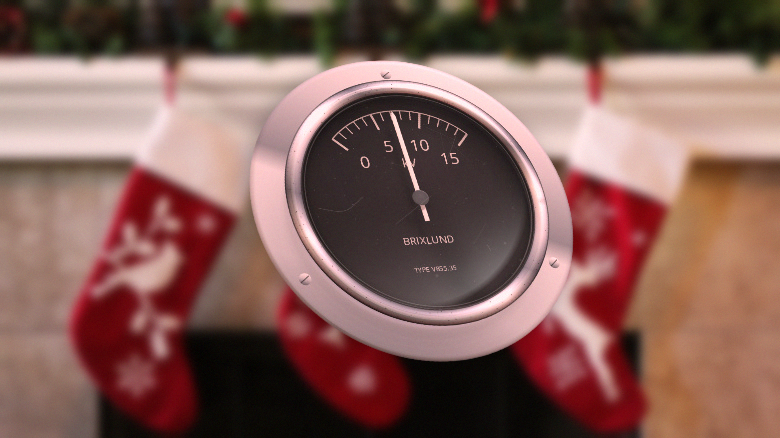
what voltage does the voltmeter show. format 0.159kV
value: 7kV
